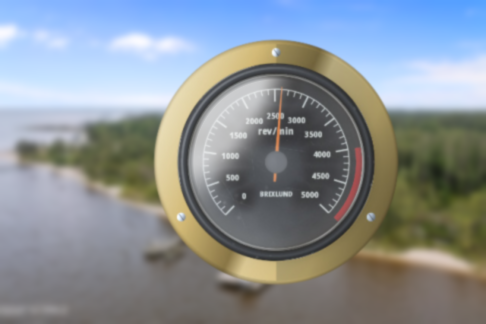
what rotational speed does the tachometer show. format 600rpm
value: 2600rpm
